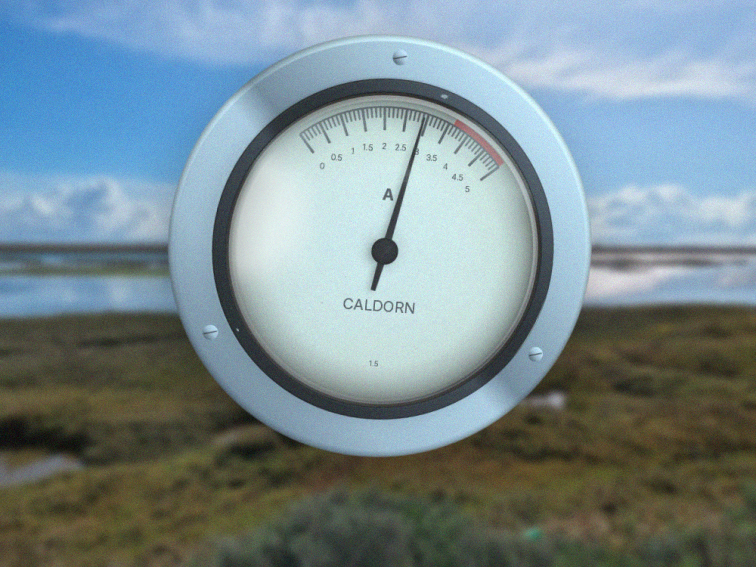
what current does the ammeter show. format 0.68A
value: 2.9A
